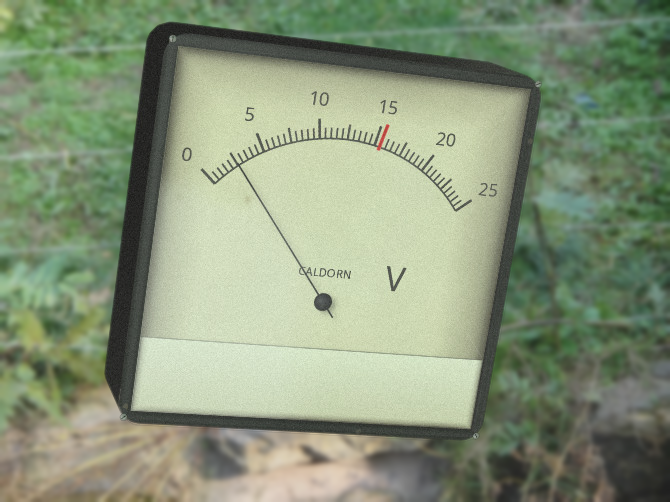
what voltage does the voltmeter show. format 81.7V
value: 2.5V
